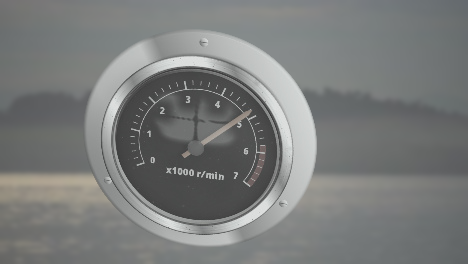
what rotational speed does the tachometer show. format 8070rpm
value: 4800rpm
